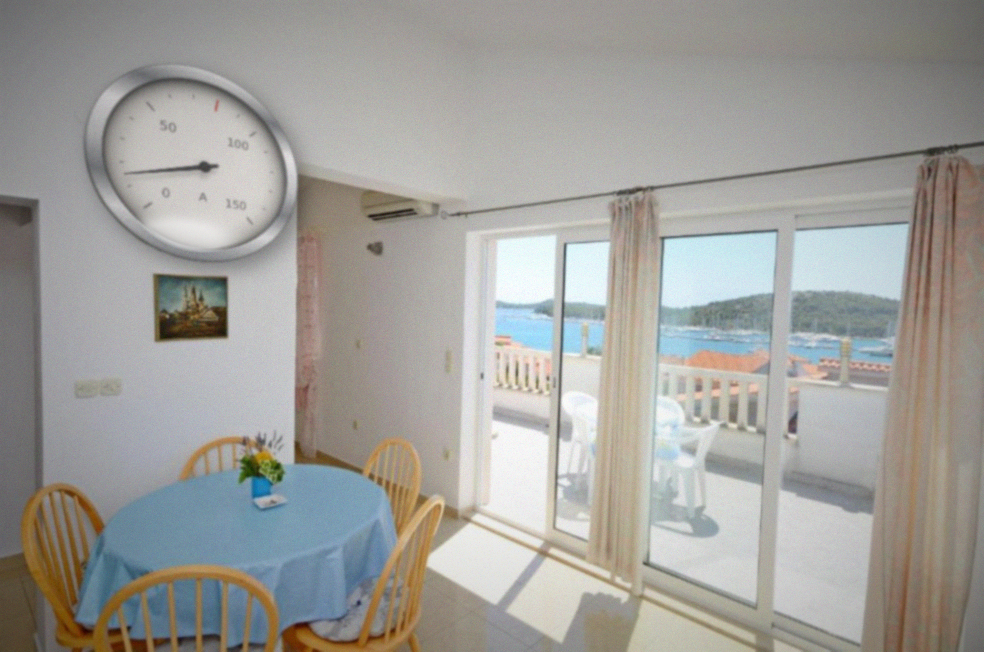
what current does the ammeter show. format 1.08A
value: 15A
